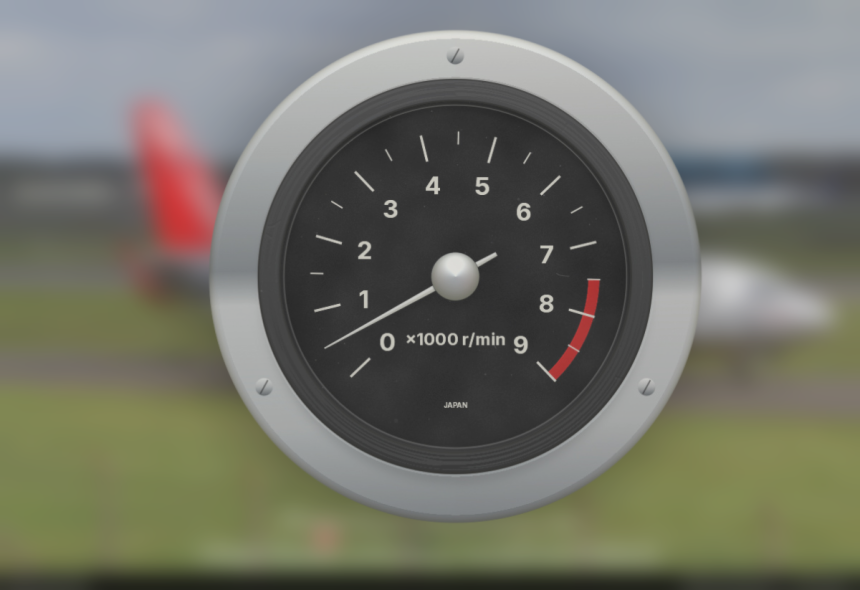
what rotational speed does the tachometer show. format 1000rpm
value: 500rpm
